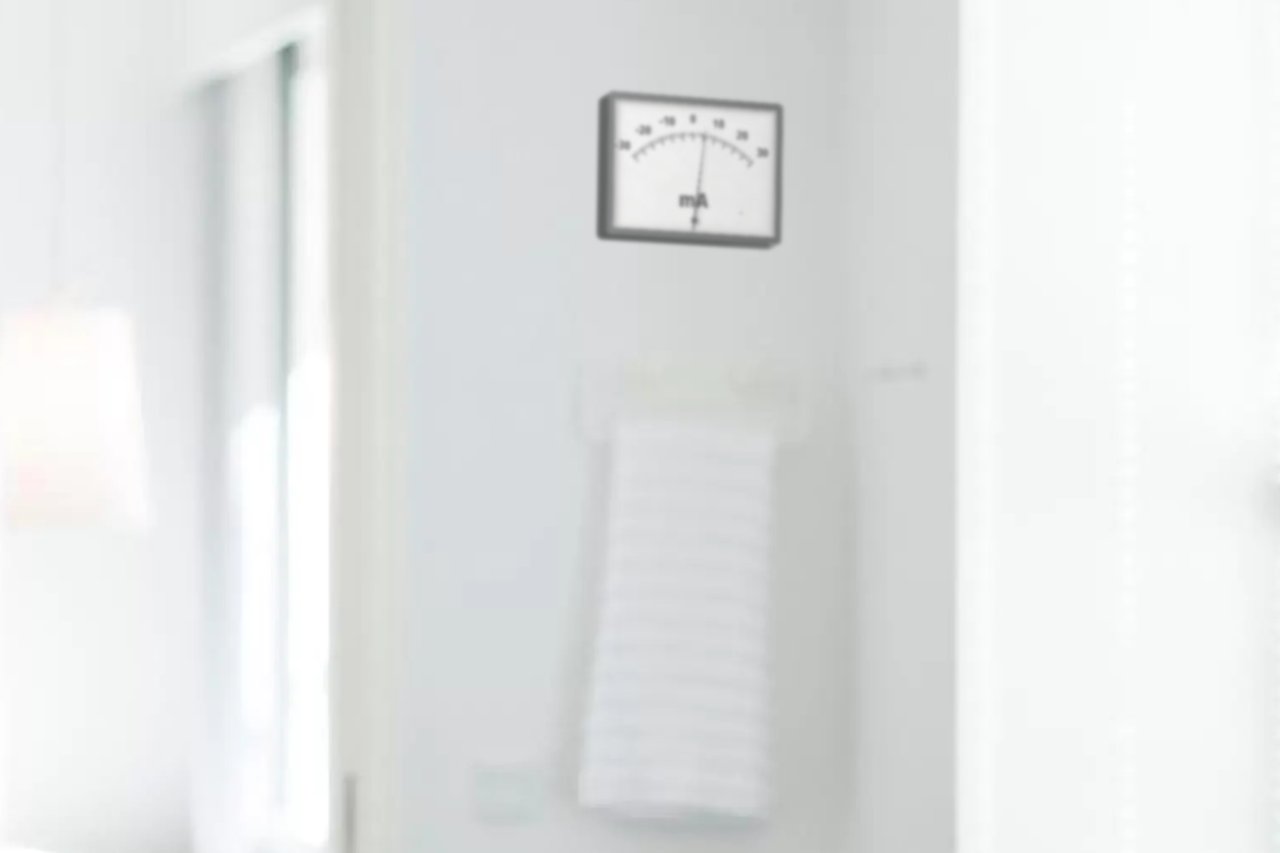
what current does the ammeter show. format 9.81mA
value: 5mA
